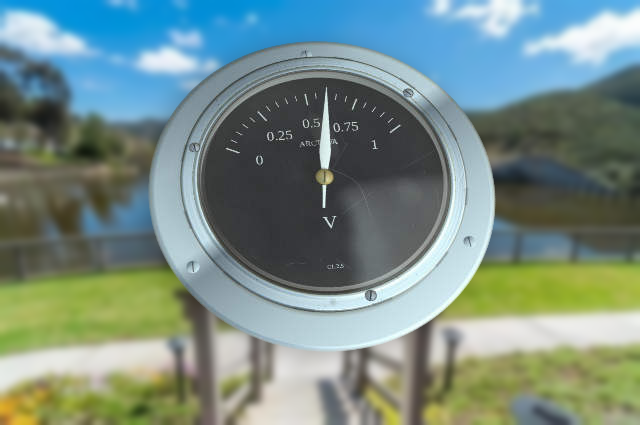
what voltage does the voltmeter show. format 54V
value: 0.6V
